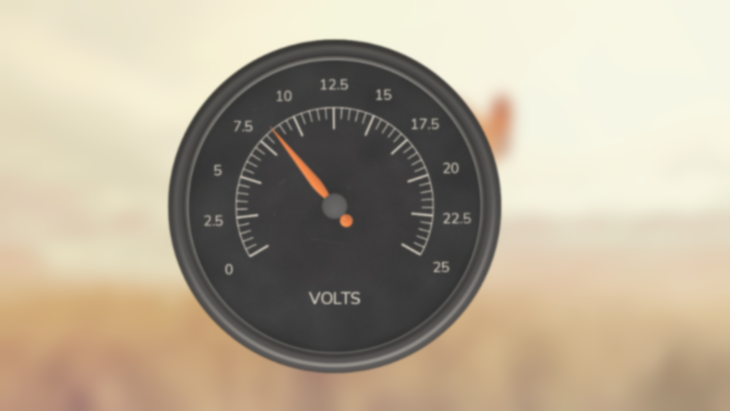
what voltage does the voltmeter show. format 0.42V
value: 8.5V
